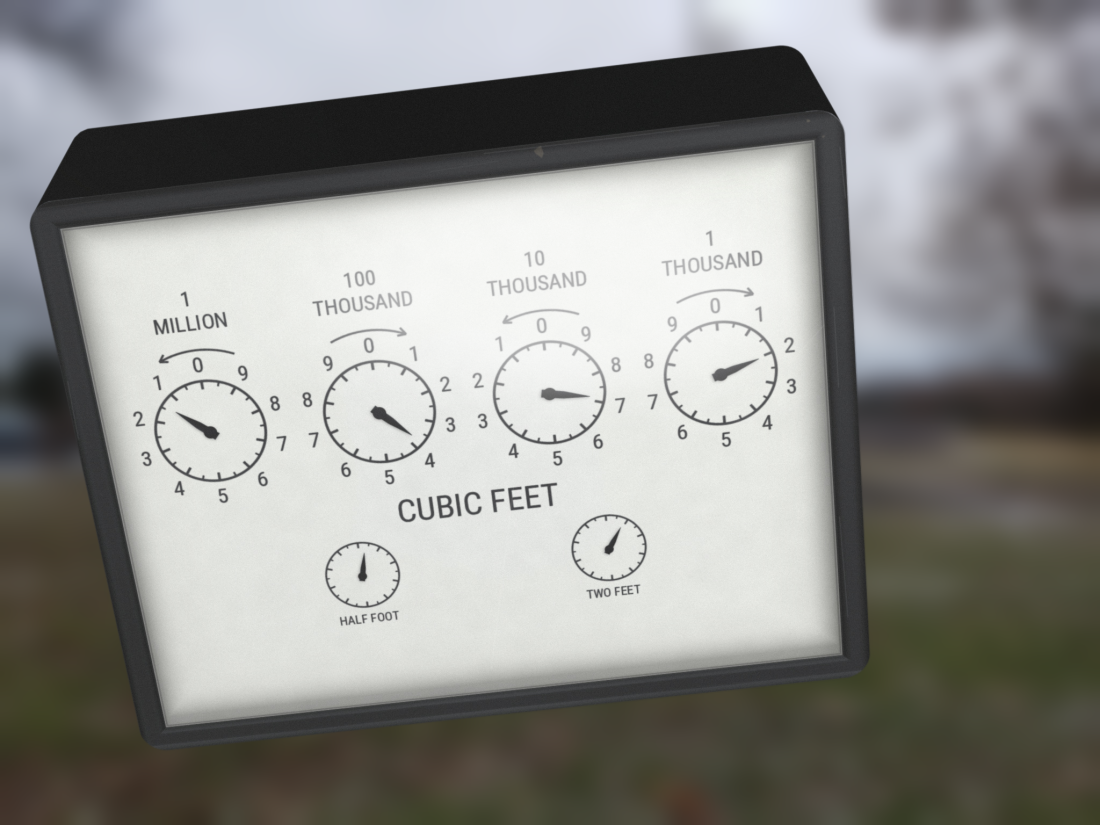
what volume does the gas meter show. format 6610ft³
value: 137200ft³
